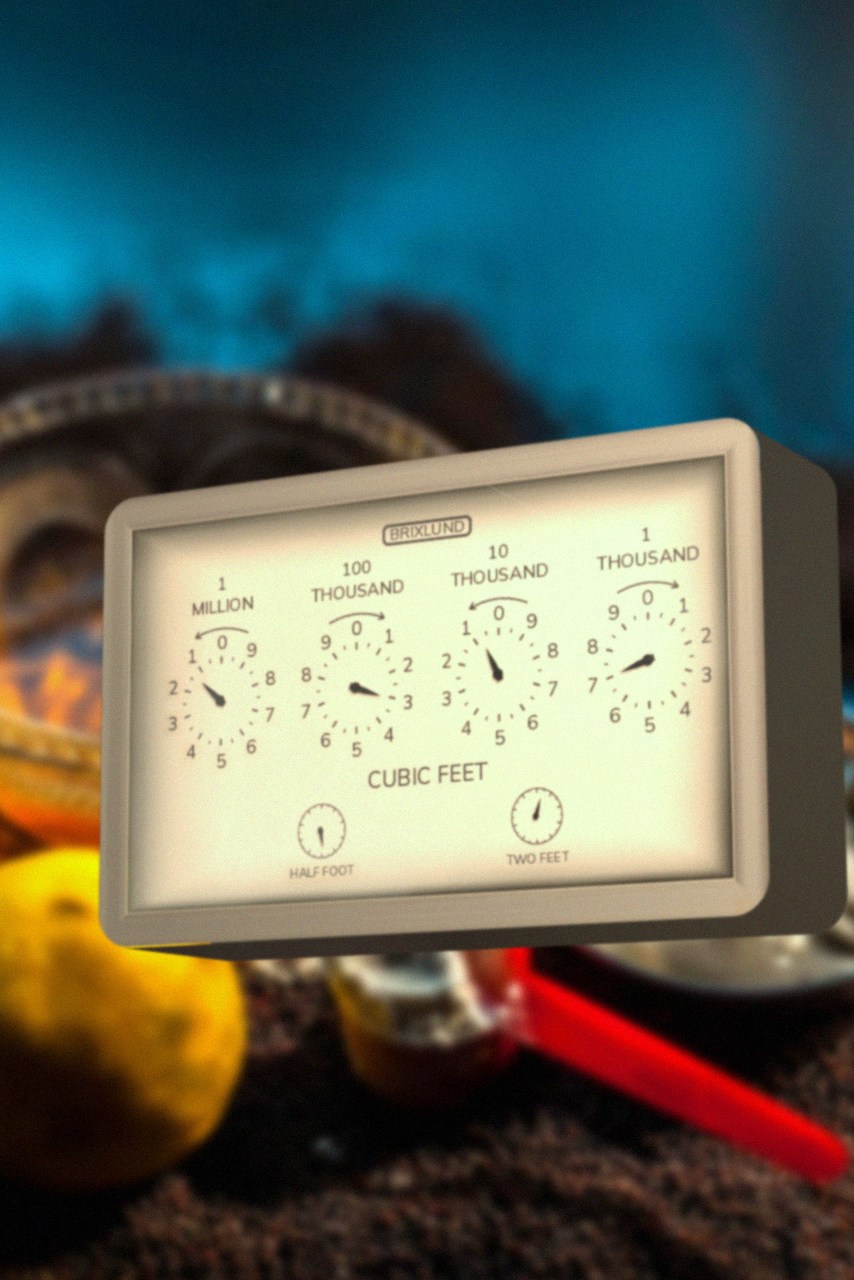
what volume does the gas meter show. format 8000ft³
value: 130700ft³
